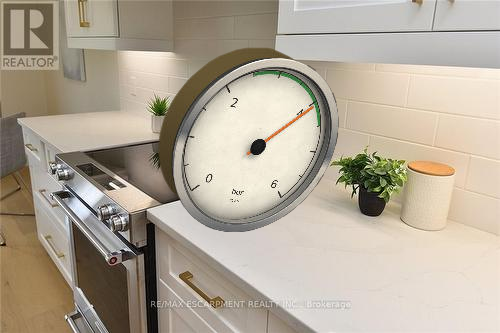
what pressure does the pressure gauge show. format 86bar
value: 4bar
